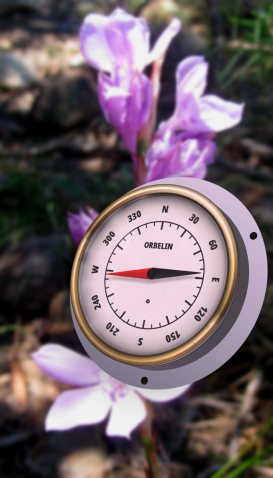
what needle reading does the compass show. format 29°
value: 265°
